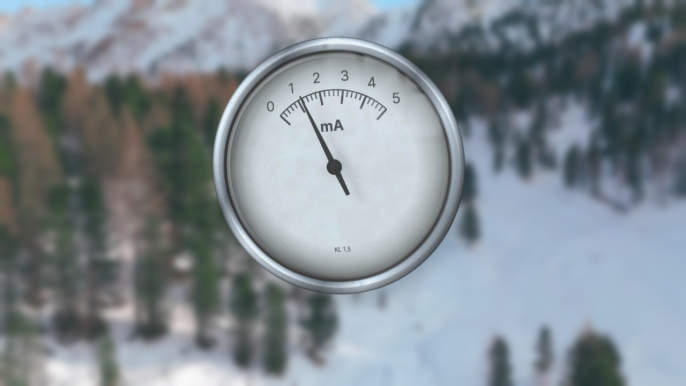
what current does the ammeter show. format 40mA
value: 1.2mA
